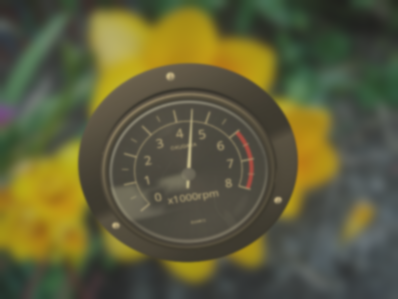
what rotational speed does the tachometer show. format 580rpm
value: 4500rpm
